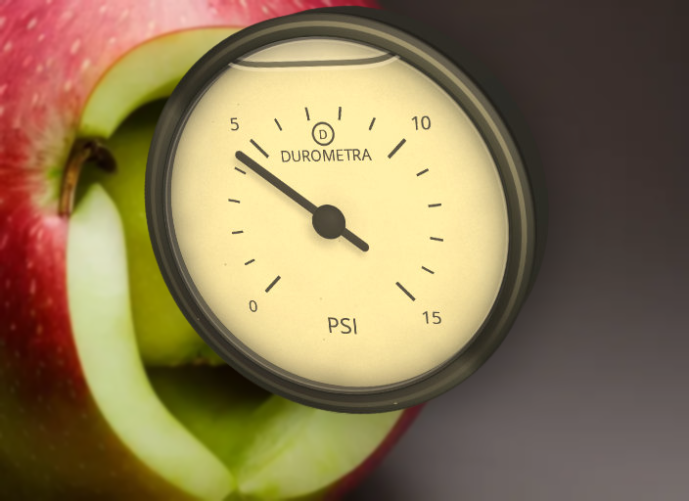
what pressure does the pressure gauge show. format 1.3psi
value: 4.5psi
